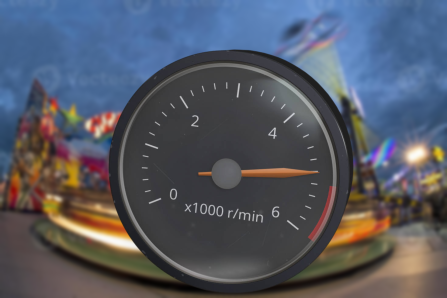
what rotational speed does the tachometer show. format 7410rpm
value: 5000rpm
